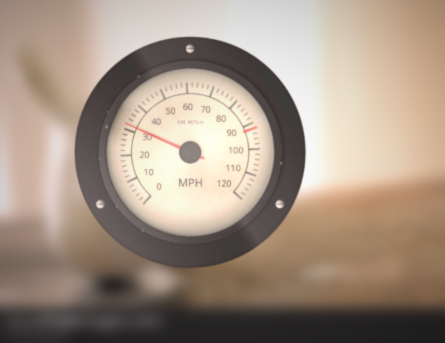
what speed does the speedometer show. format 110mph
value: 32mph
